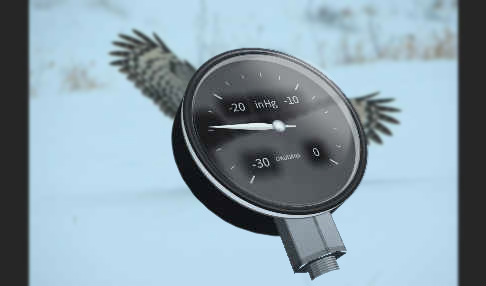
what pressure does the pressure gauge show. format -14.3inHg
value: -24inHg
